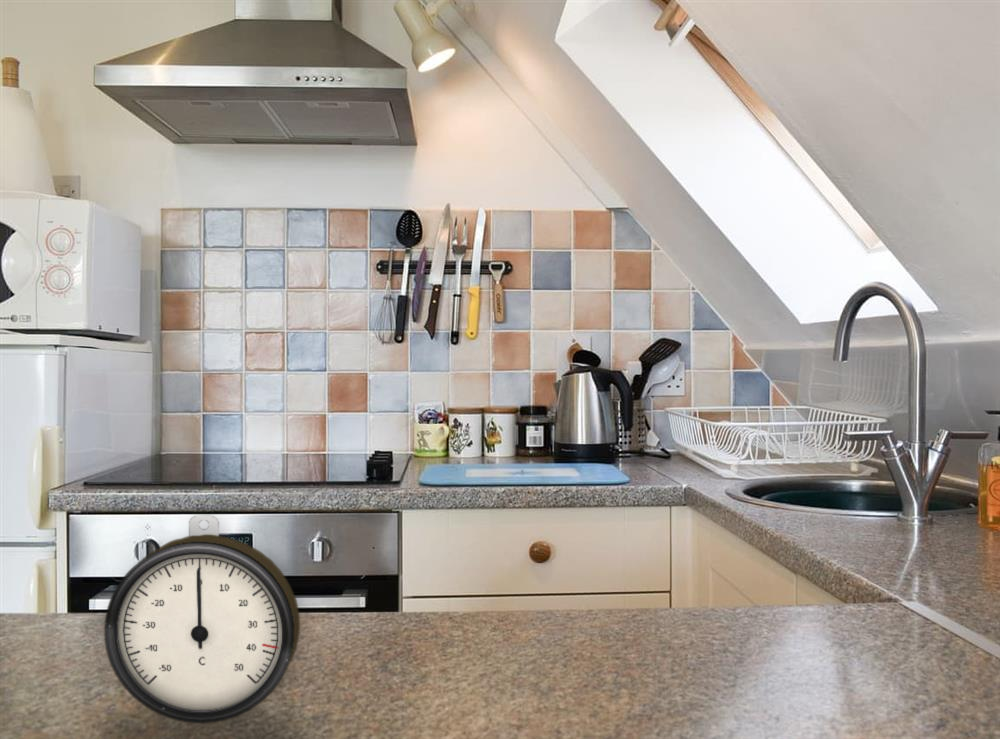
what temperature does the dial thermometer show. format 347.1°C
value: 0°C
